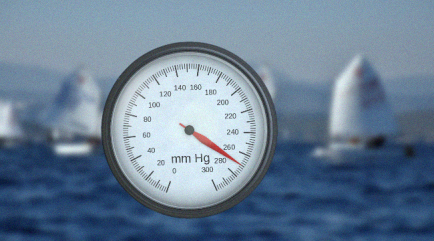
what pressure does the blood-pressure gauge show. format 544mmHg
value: 270mmHg
